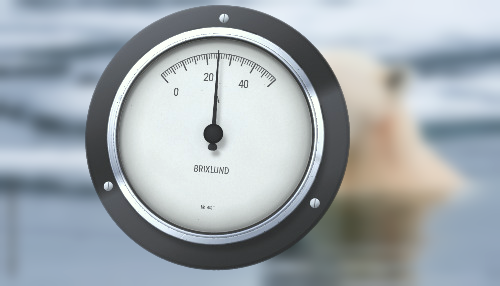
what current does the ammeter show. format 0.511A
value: 25A
